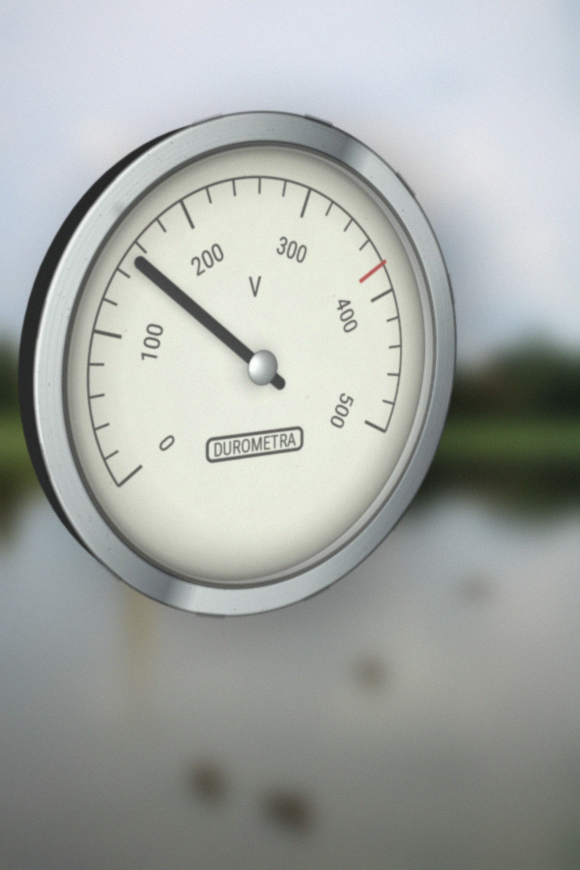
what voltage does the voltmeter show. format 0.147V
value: 150V
